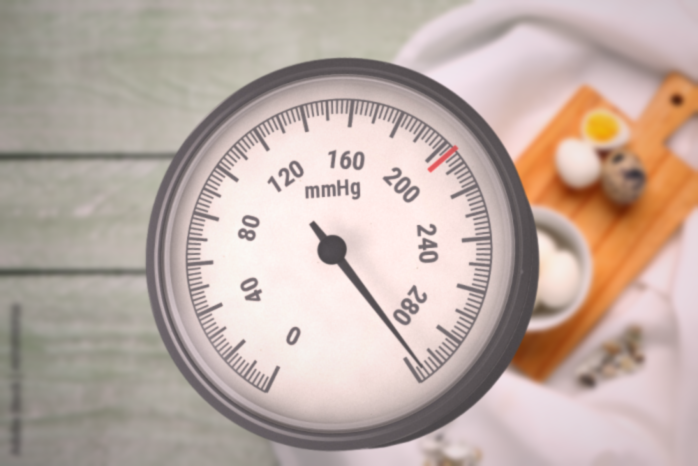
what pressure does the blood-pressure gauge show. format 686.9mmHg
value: 296mmHg
